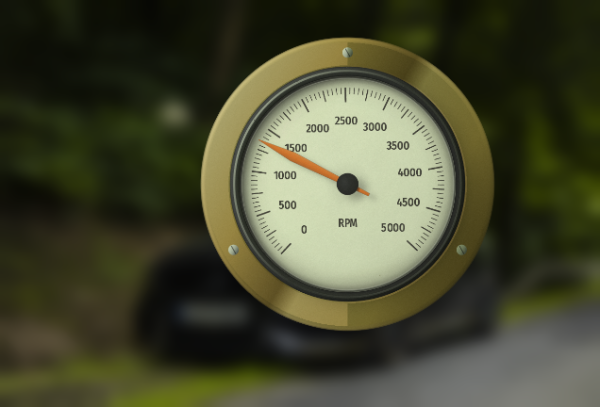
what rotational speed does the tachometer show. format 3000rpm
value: 1350rpm
